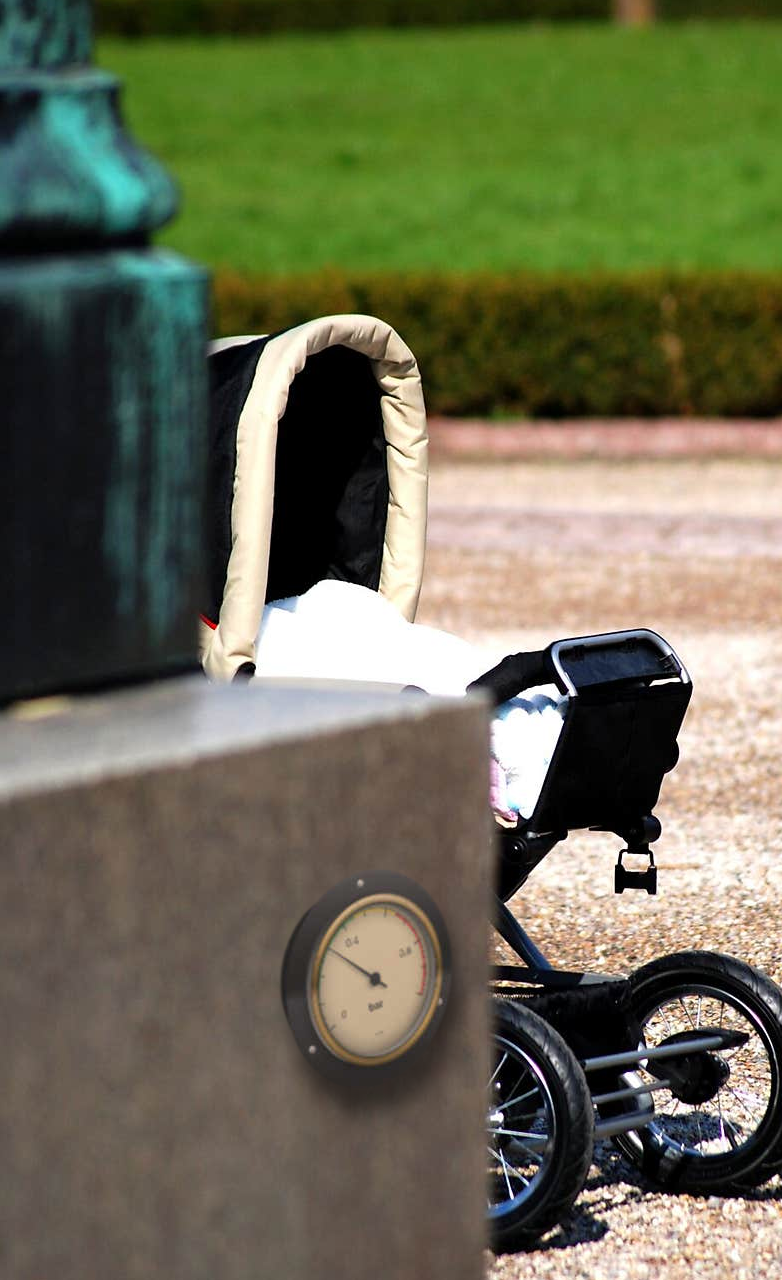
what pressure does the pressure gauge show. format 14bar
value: 0.3bar
